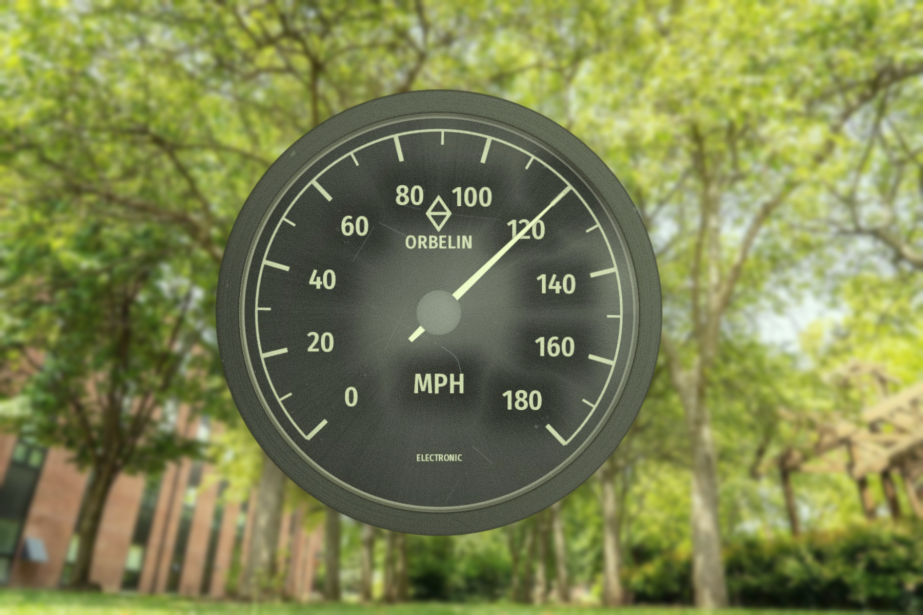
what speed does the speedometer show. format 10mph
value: 120mph
